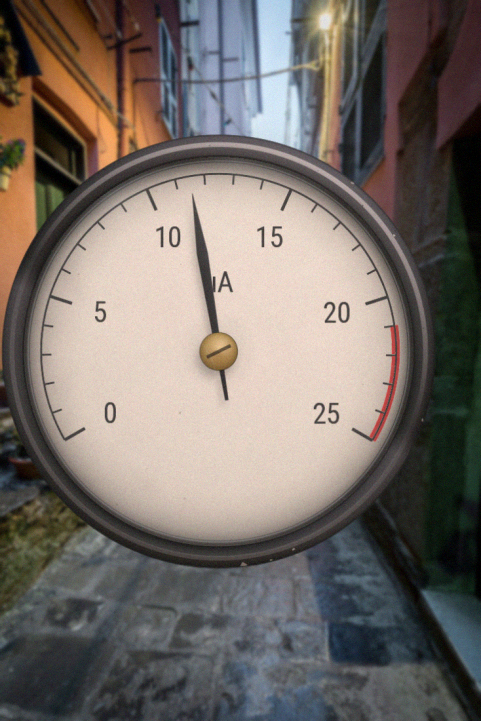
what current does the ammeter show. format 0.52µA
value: 11.5µA
